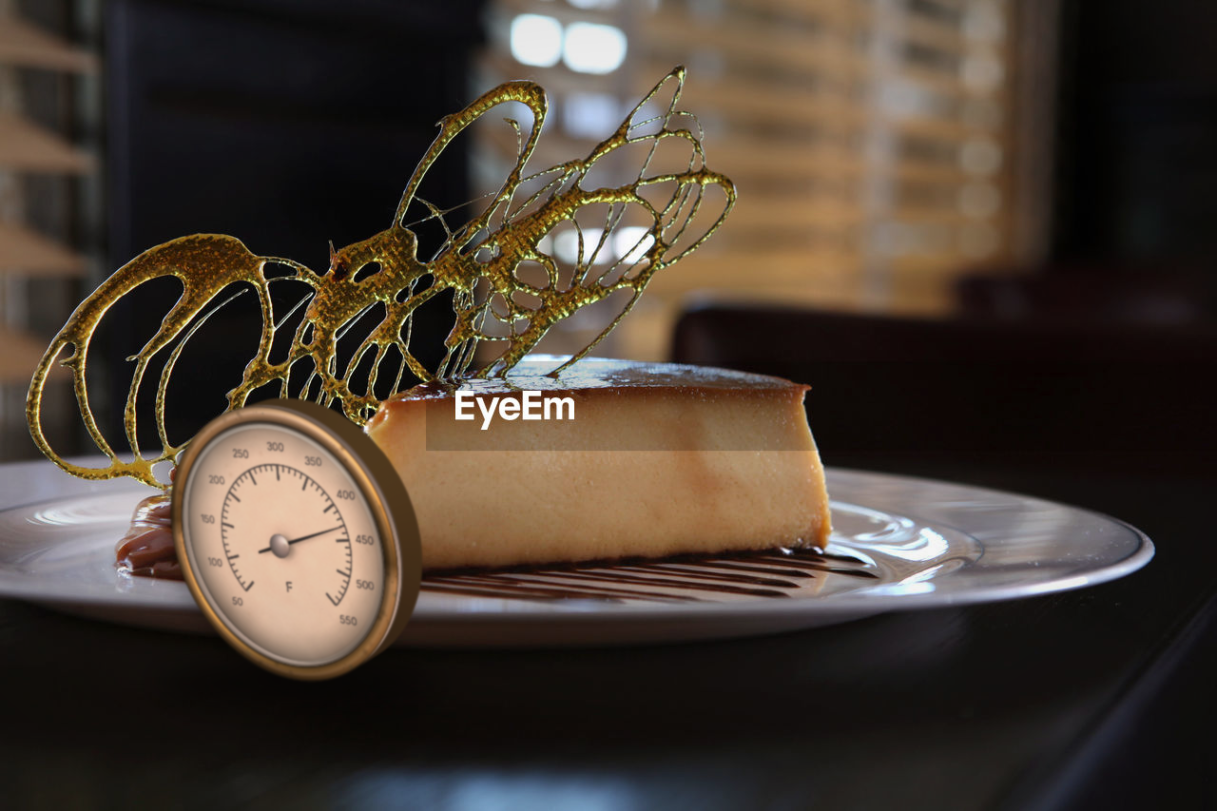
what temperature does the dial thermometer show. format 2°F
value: 430°F
